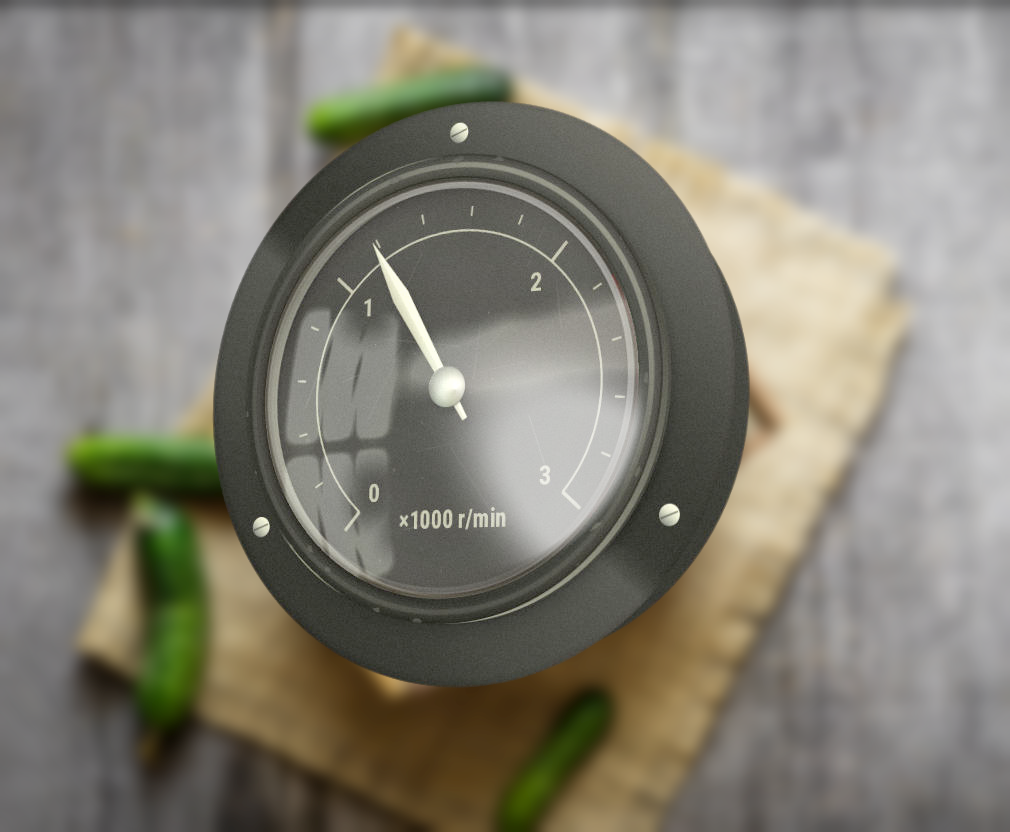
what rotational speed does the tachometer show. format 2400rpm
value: 1200rpm
